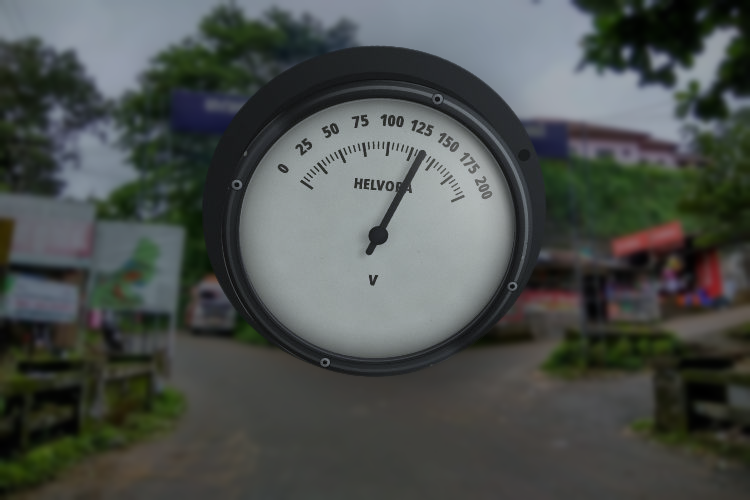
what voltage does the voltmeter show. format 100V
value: 135V
